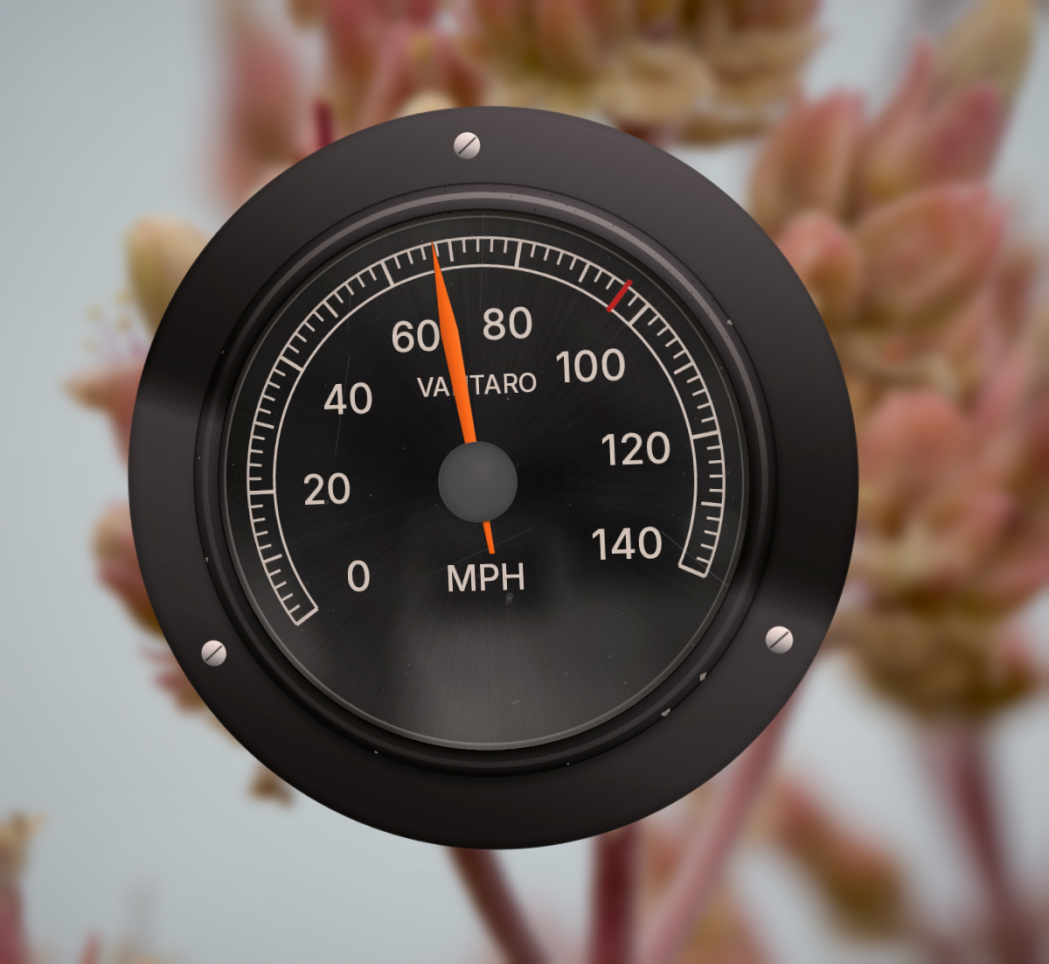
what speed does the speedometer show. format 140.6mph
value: 68mph
